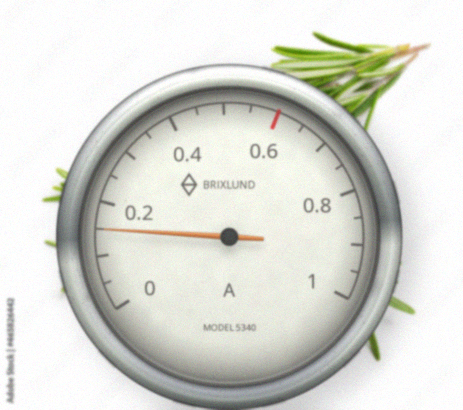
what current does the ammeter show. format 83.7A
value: 0.15A
